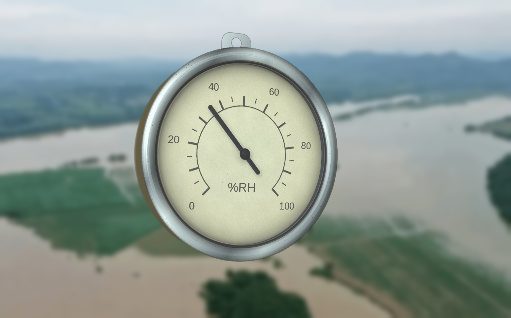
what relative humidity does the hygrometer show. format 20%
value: 35%
